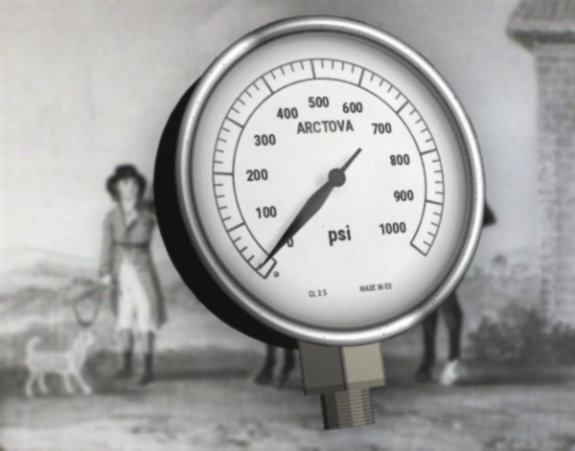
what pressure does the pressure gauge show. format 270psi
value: 20psi
